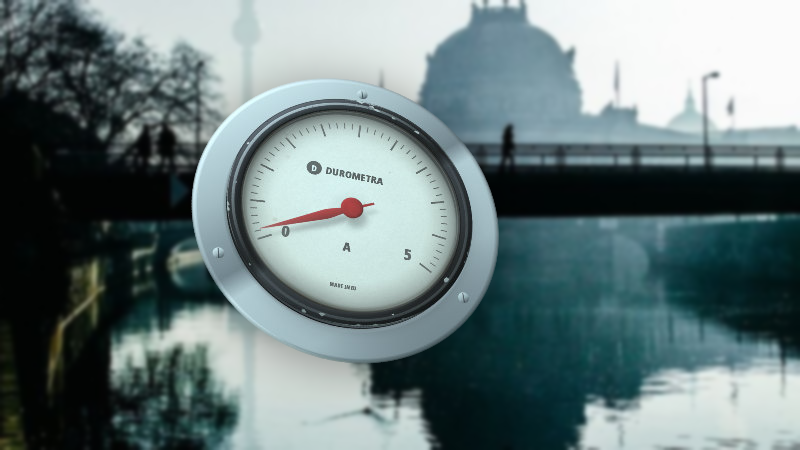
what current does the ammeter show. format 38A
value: 0.1A
